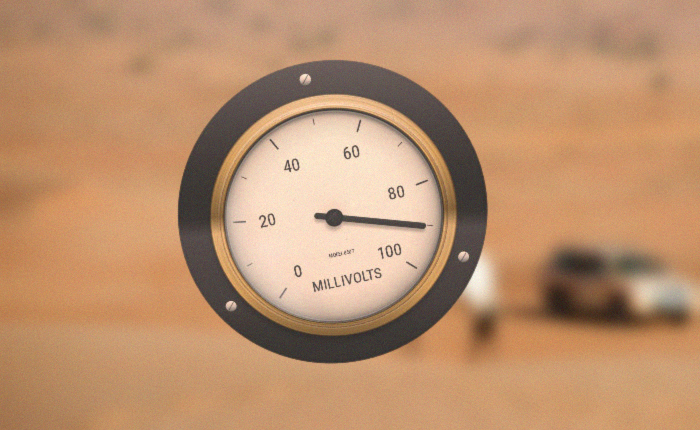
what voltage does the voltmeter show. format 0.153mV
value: 90mV
